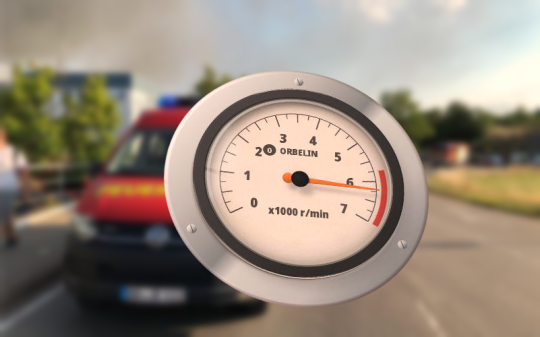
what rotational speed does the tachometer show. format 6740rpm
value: 6250rpm
